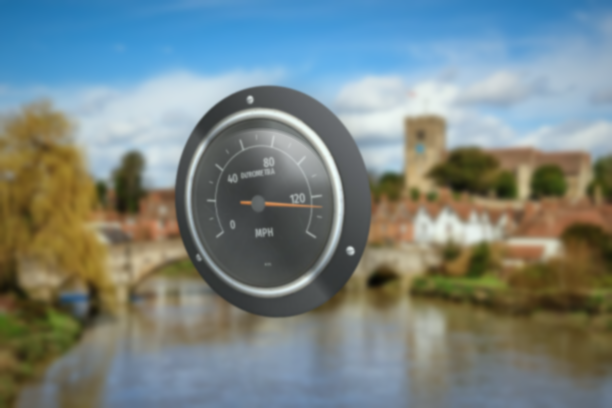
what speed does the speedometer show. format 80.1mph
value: 125mph
